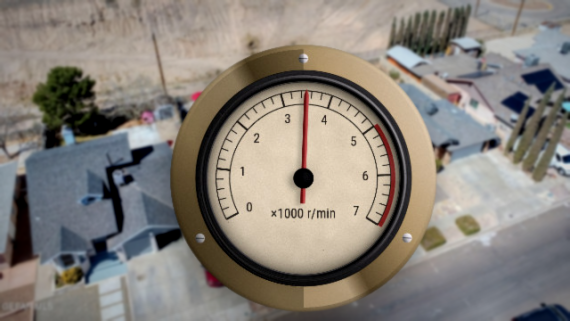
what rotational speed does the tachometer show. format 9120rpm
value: 3500rpm
